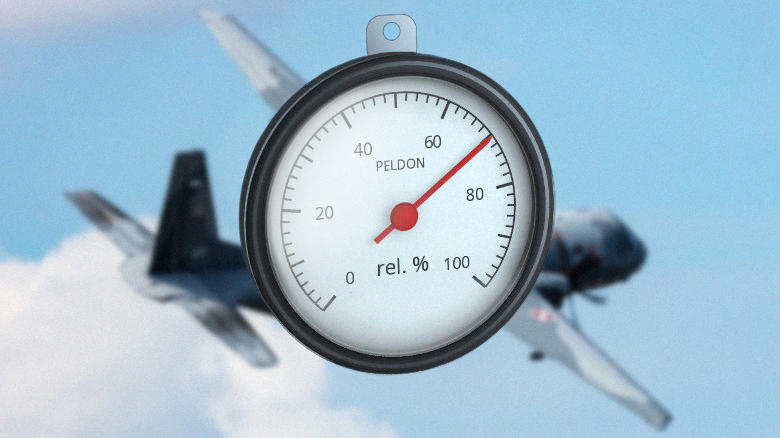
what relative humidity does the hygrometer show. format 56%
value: 70%
